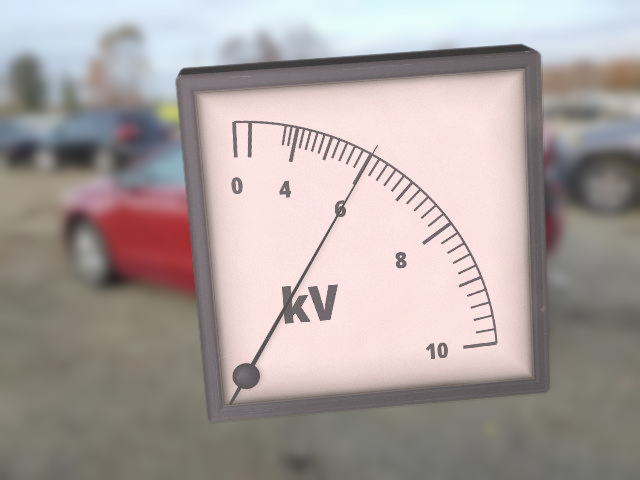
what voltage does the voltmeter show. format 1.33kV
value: 6kV
